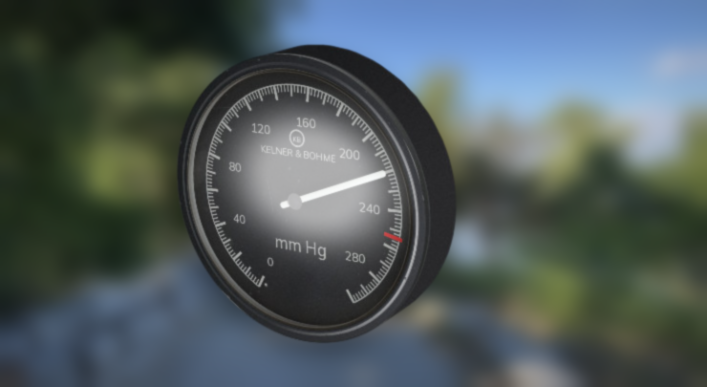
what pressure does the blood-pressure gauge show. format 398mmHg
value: 220mmHg
